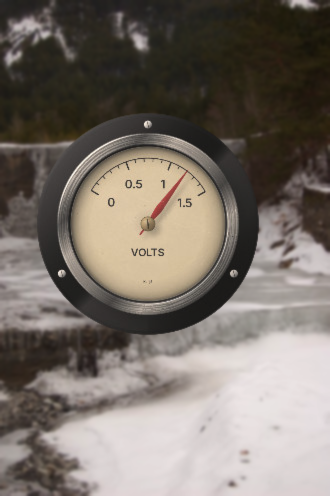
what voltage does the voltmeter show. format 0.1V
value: 1.2V
